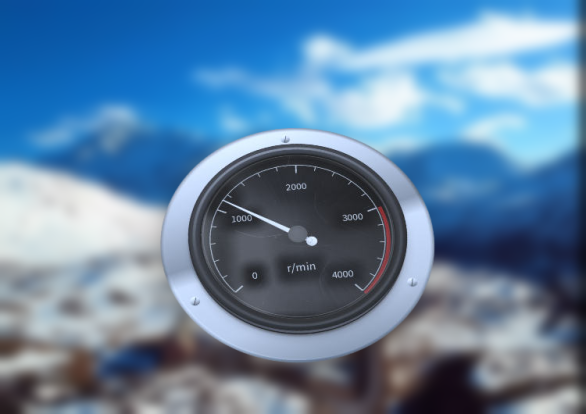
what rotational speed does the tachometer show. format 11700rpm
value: 1100rpm
